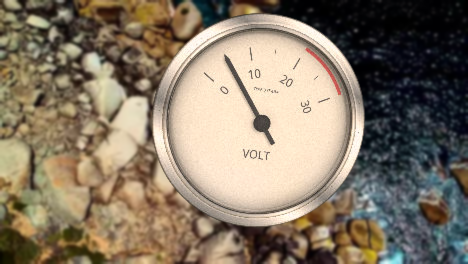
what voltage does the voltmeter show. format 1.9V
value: 5V
